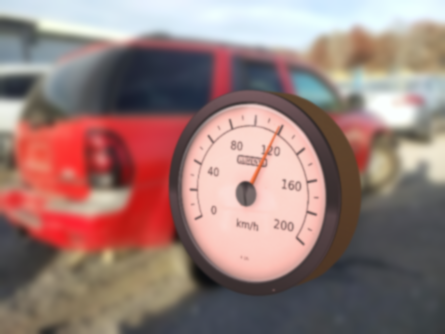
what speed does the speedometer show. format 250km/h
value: 120km/h
